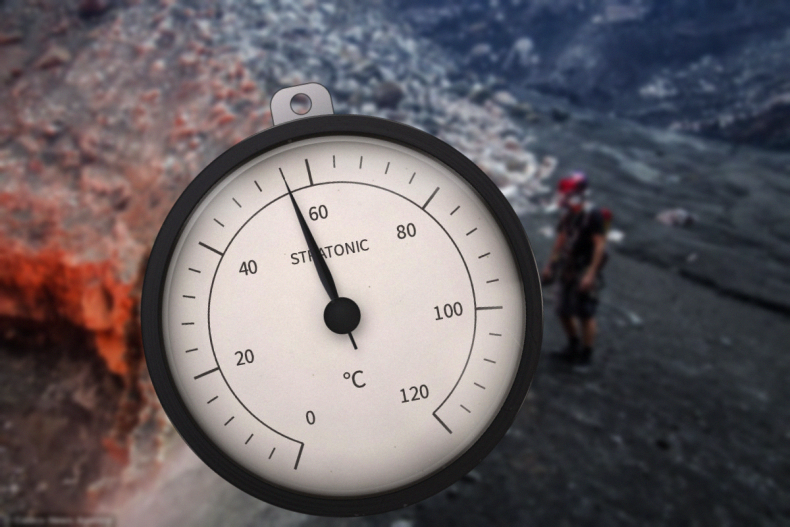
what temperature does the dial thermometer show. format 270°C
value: 56°C
